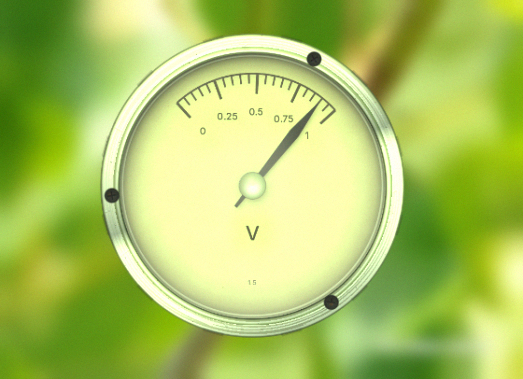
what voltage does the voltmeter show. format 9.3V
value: 0.9V
